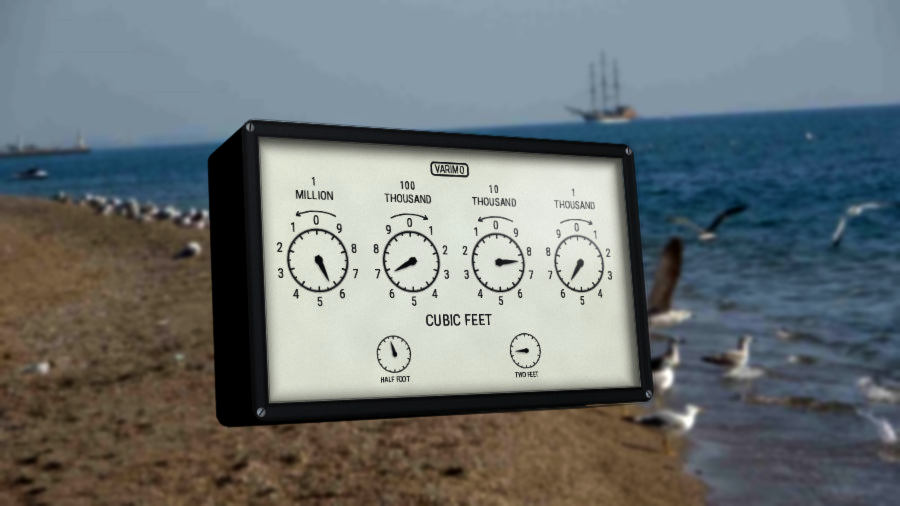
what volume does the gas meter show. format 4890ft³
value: 567600ft³
